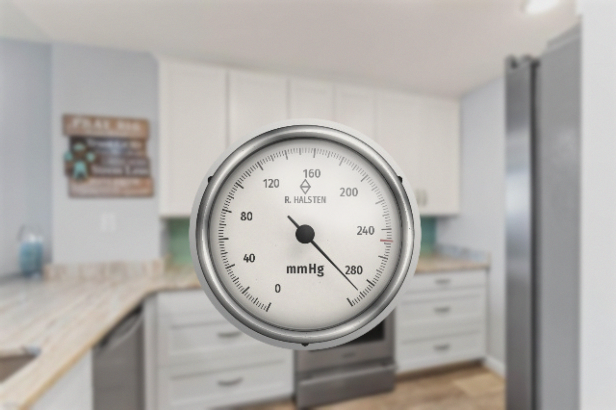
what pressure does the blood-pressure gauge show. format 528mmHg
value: 290mmHg
